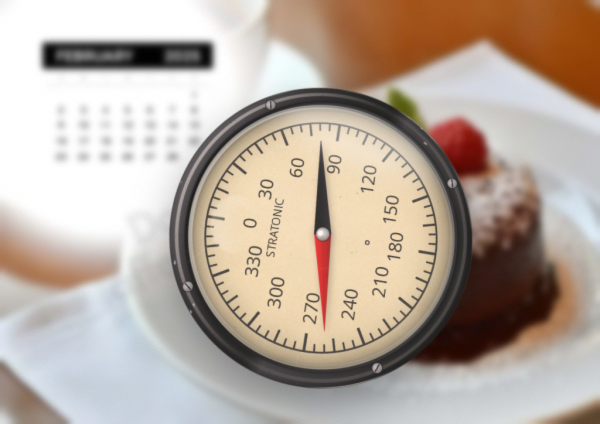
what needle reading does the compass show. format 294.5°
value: 260°
